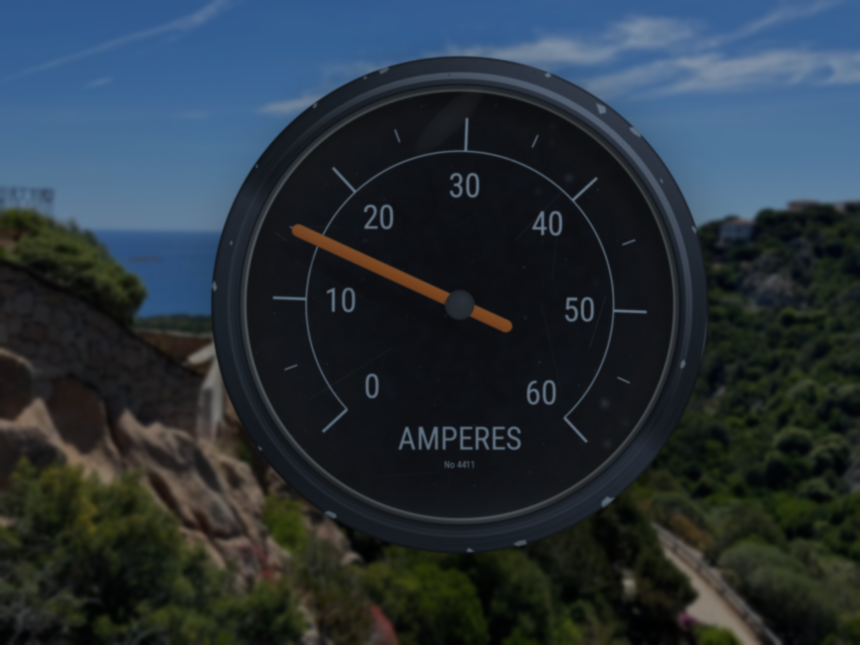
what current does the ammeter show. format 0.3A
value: 15A
